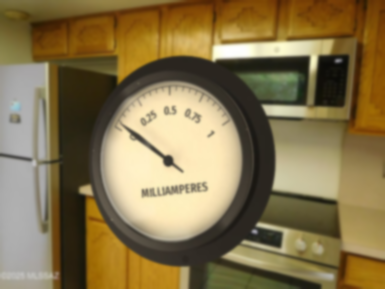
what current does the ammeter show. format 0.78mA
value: 0.05mA
